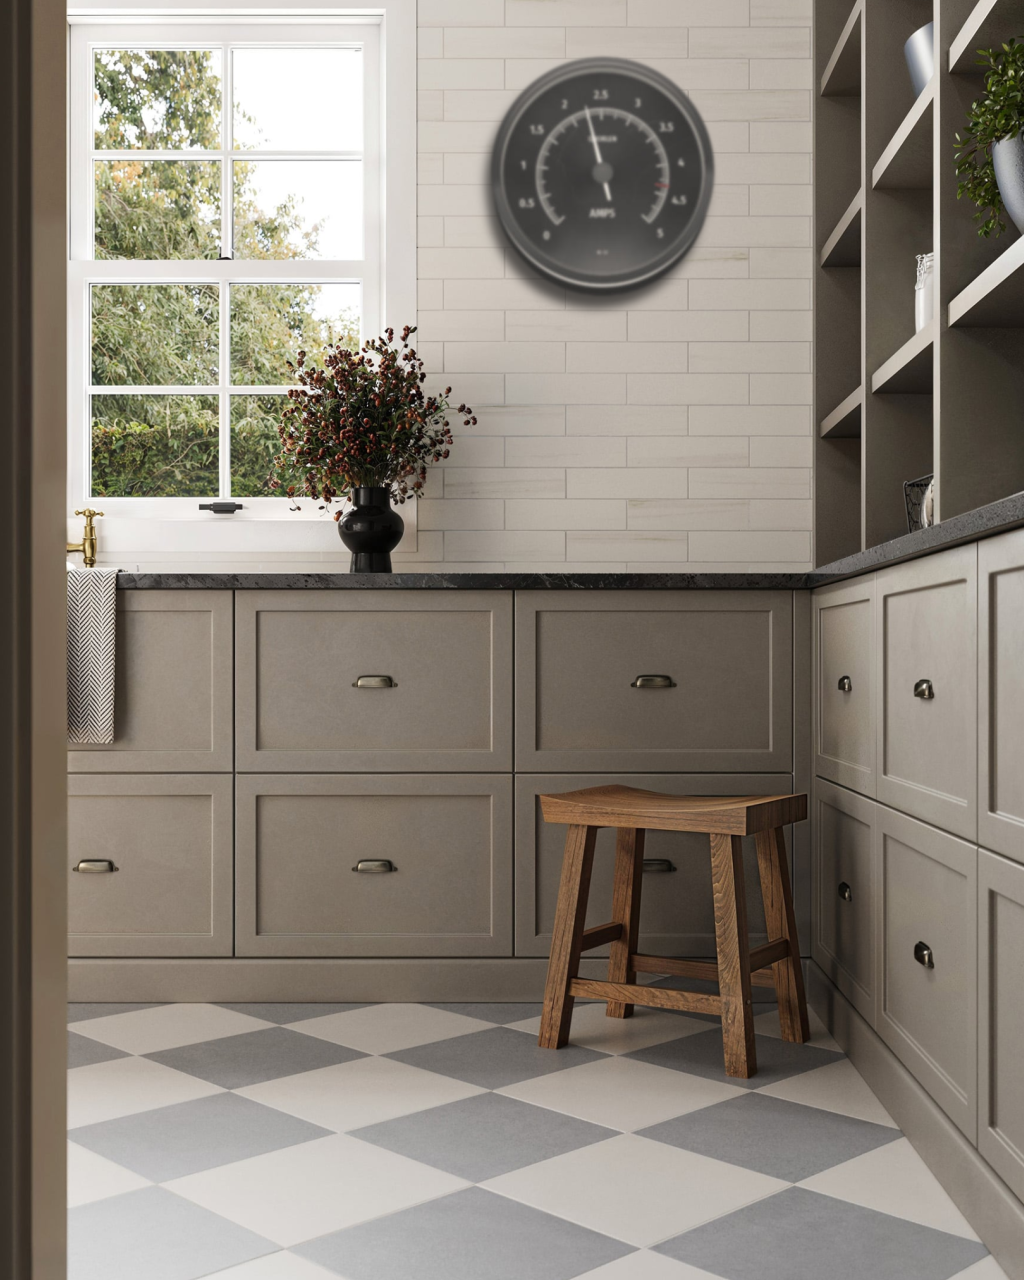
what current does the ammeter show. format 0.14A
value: 2.25A
